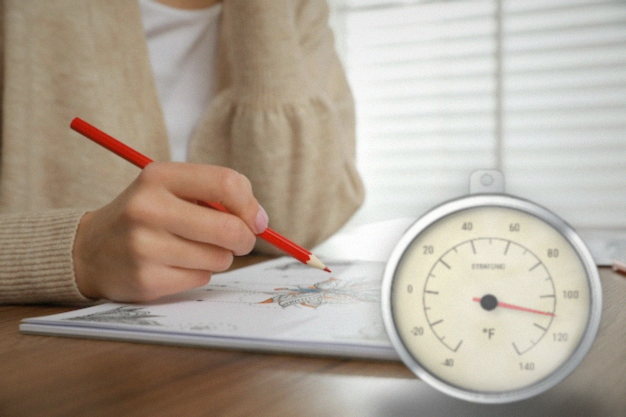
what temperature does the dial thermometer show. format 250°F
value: 110°F
